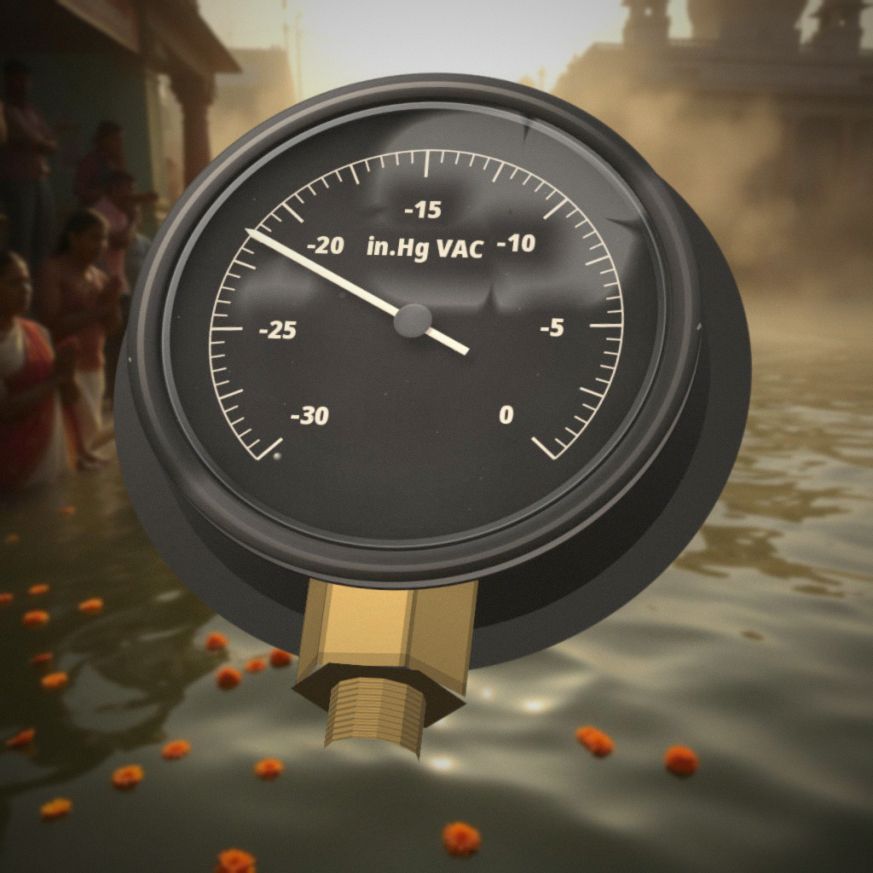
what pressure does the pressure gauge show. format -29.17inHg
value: -21.5inHg
